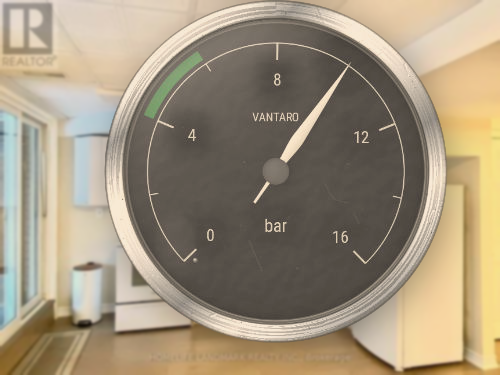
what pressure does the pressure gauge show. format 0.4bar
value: 10bar
